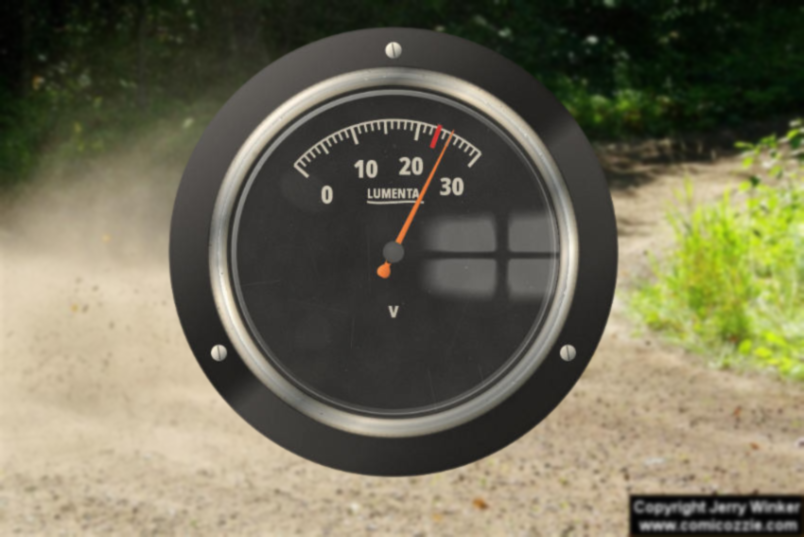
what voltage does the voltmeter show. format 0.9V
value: 25V
